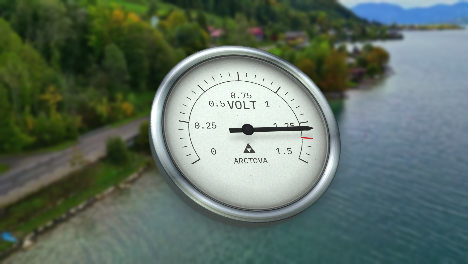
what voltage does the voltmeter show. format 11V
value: 1.3V
